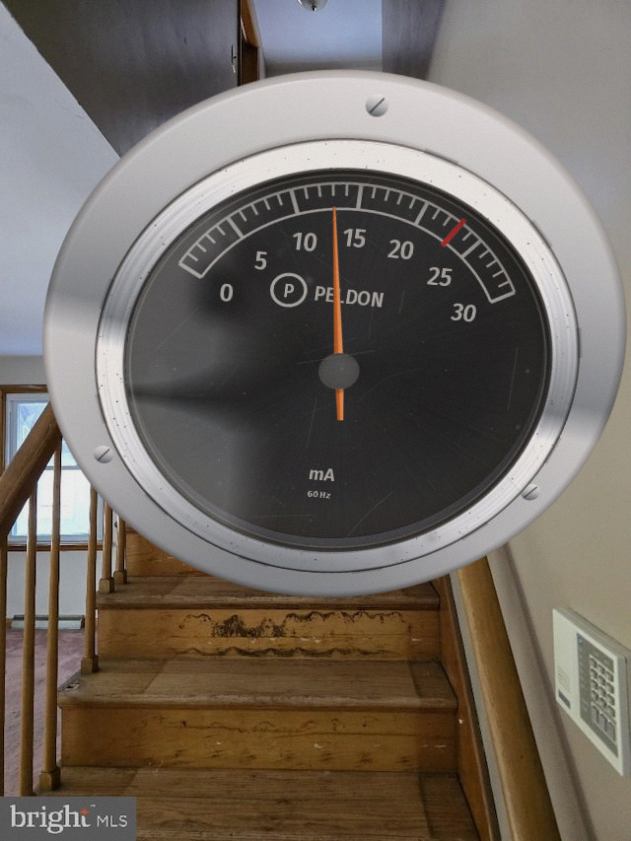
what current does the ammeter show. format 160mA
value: 13mA
